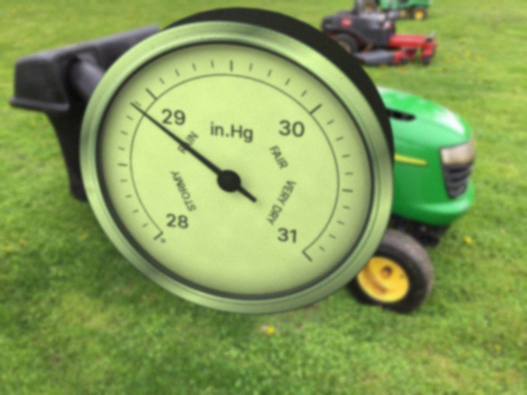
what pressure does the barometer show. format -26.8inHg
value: 28.9inHg
